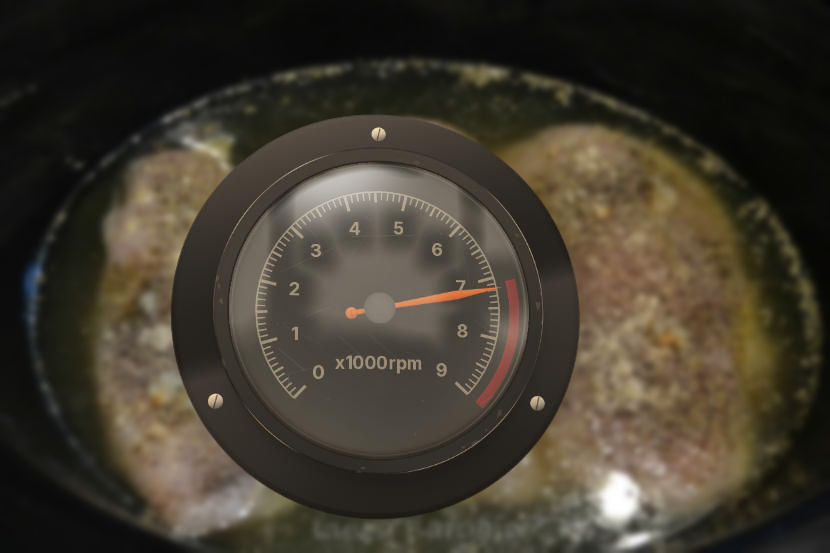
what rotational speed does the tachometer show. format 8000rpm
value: 7200rpm
